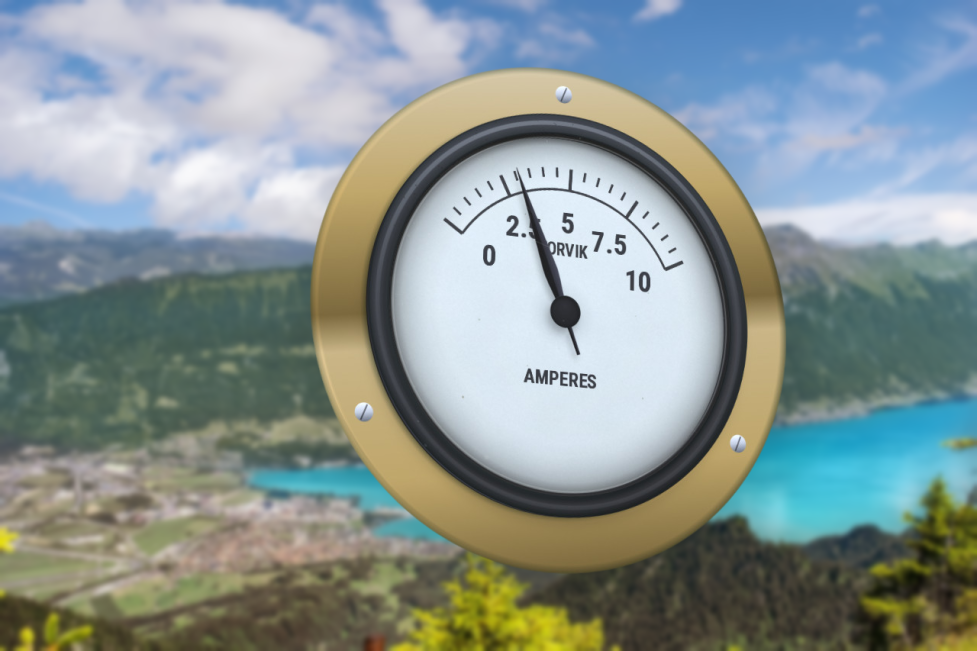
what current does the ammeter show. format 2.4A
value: 3A
